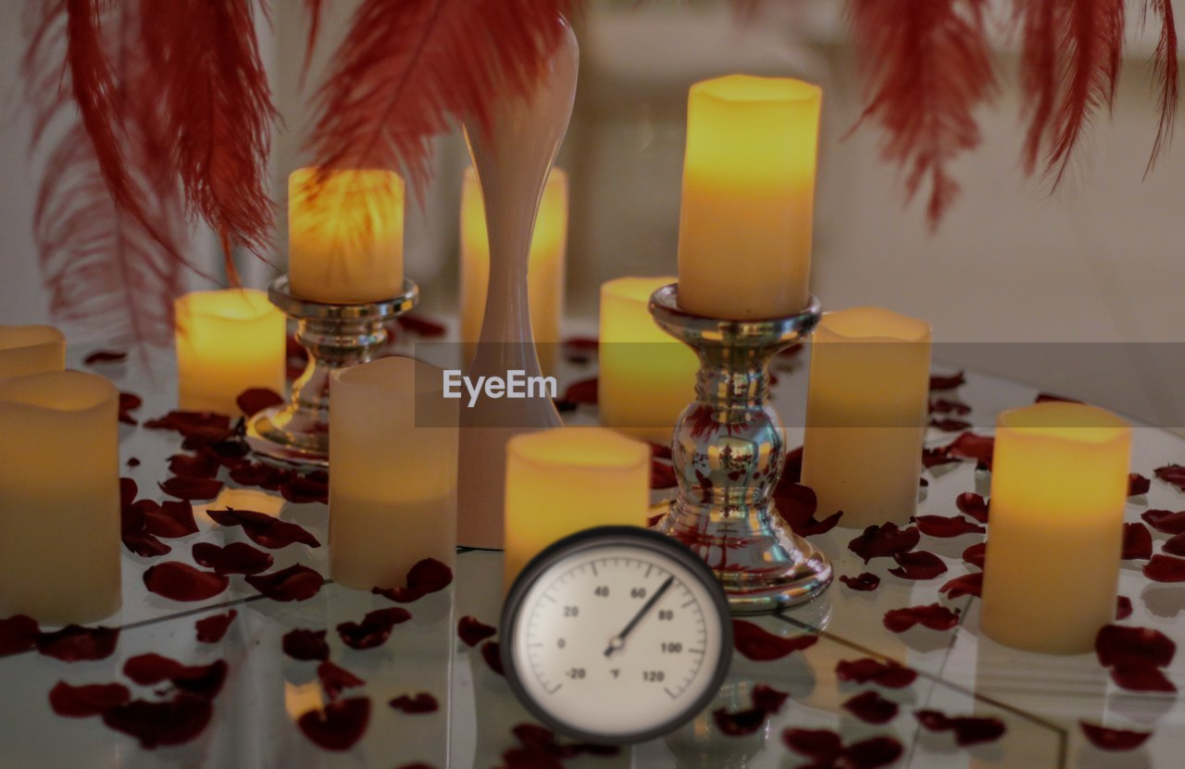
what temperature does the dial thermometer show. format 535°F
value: 68°F
